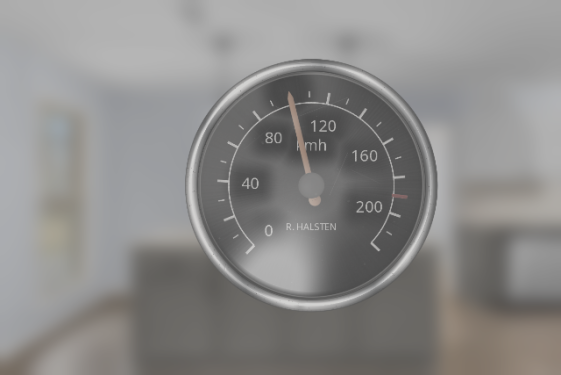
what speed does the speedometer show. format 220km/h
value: 100km/h
